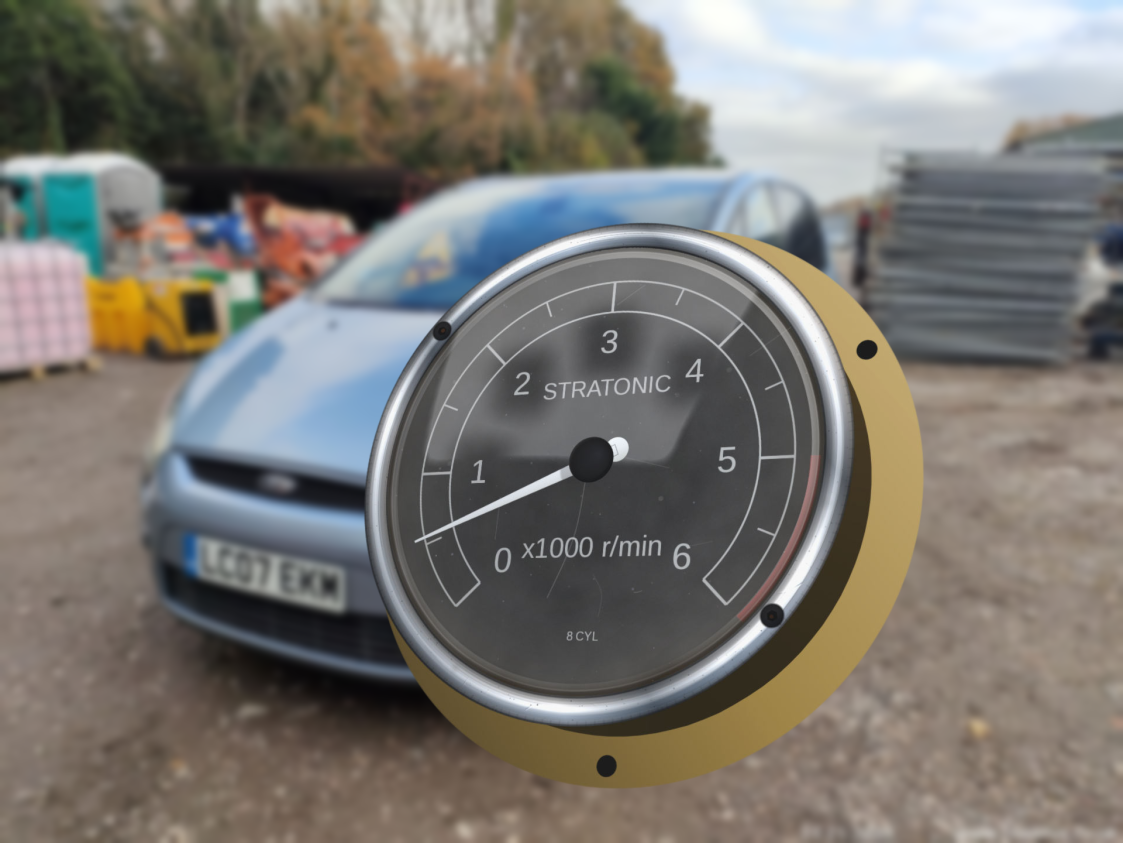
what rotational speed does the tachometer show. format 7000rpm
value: 500rpm
